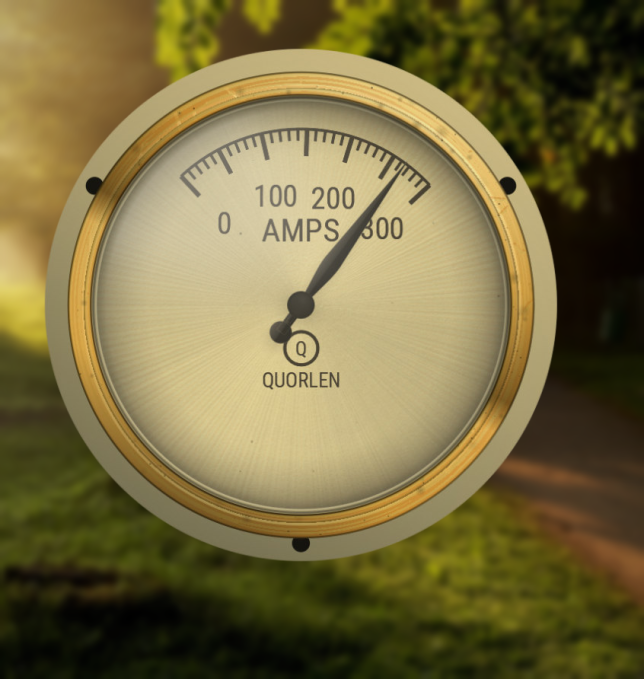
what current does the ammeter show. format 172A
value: 265A
